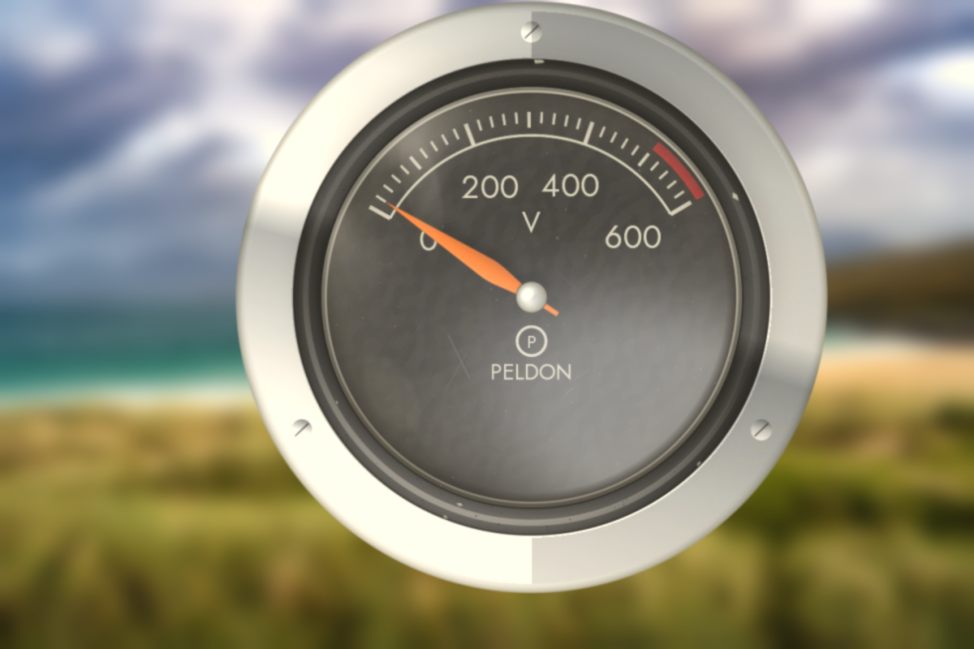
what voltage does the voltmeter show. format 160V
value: 20V
